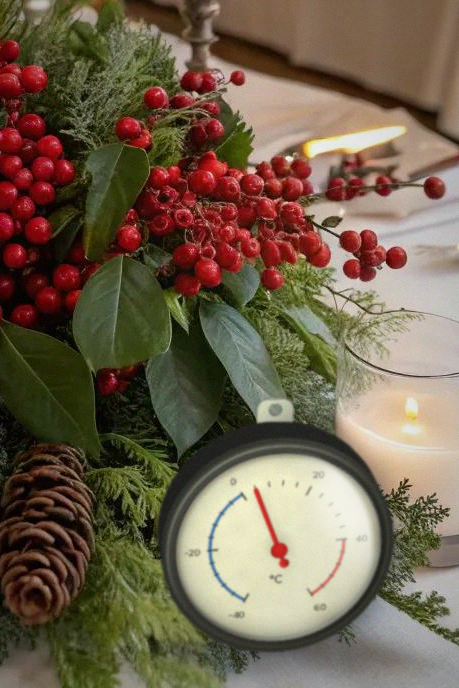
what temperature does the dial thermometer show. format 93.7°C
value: 4°C
